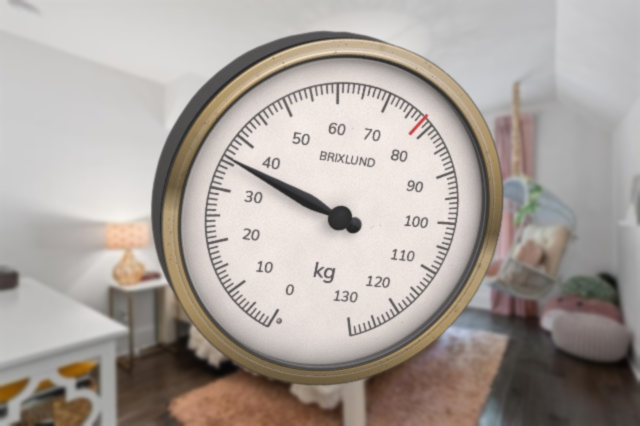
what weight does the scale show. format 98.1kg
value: 36kg
